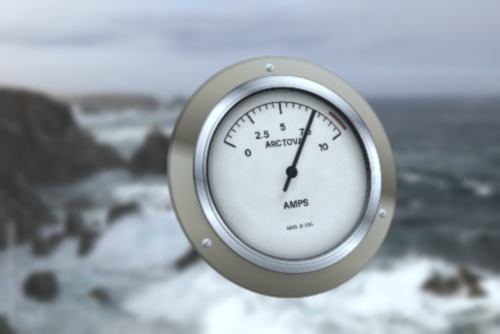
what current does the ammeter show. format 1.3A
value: 7.5A
